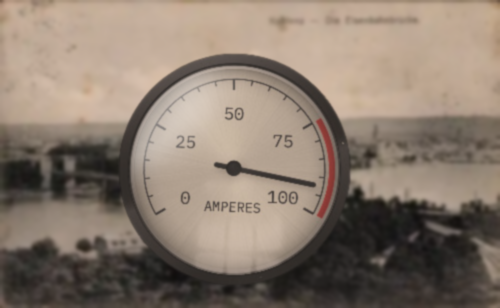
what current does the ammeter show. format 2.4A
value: 92.5A
